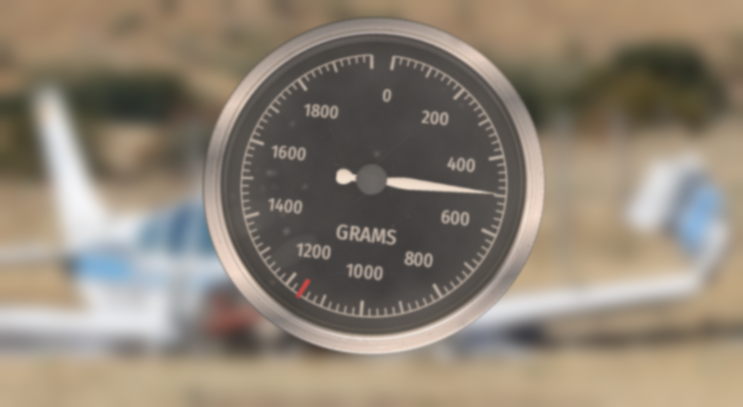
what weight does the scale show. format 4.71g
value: 500g
